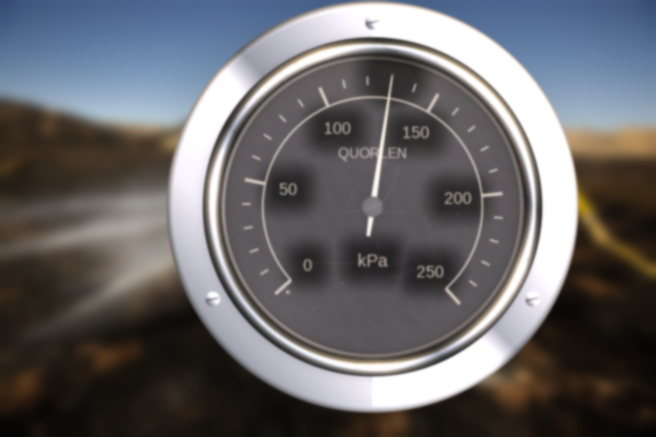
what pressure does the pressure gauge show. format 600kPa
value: 130kPa
